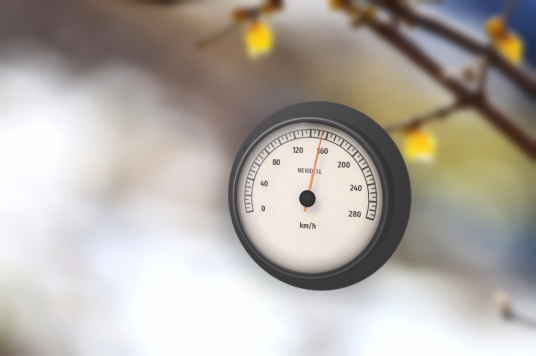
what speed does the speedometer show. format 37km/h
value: 155km/h
